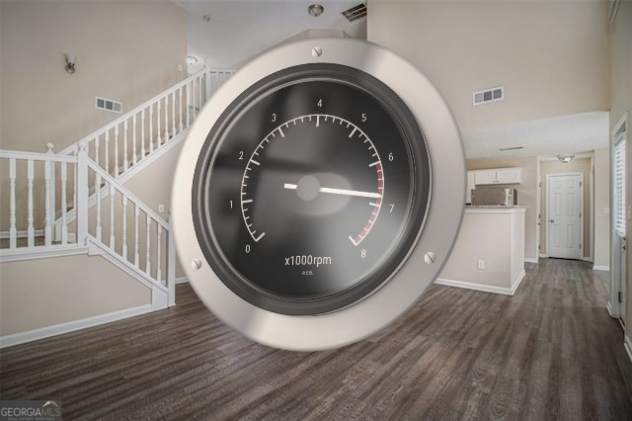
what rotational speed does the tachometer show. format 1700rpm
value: 6800rpm
